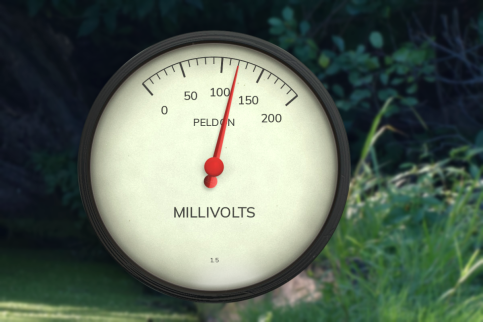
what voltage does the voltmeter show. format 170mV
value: 120mV
